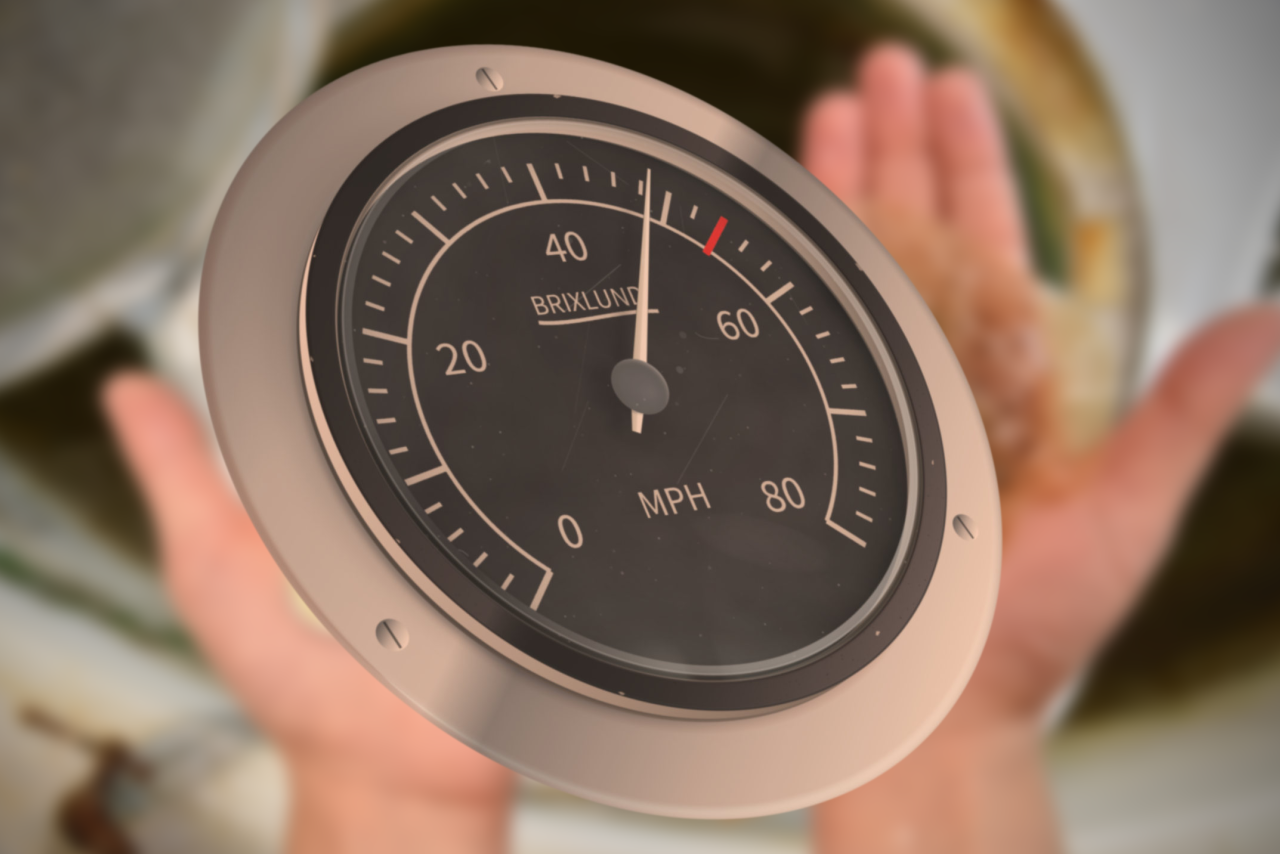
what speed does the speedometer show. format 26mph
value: 48mph
